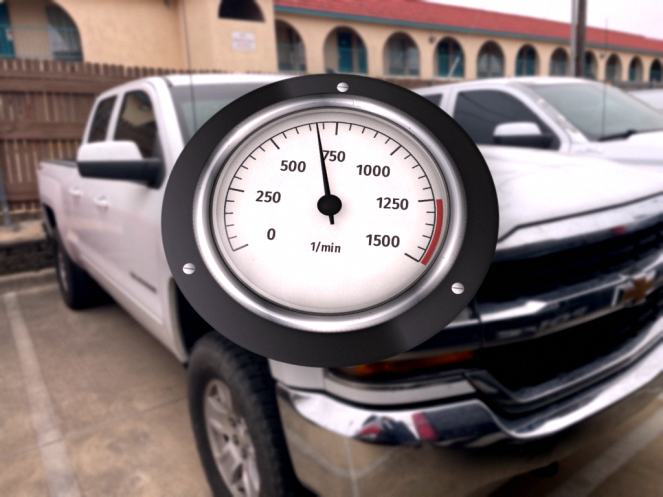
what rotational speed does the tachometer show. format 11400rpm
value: 675rpm
